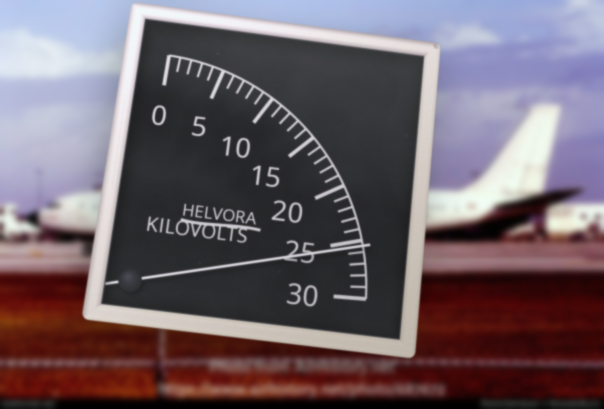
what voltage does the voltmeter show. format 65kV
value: 25.5kV
